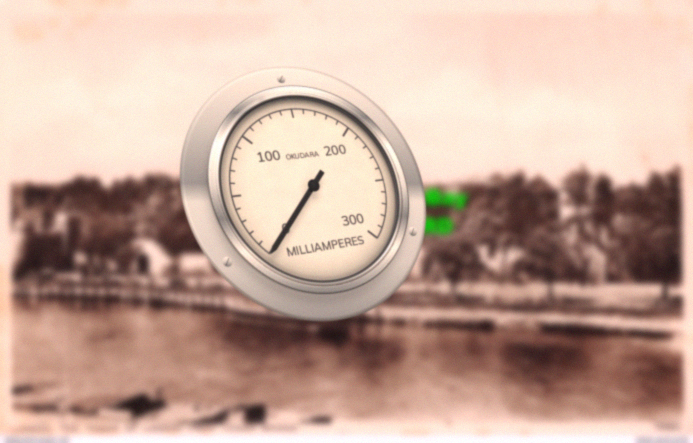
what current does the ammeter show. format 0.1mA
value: 0mA
